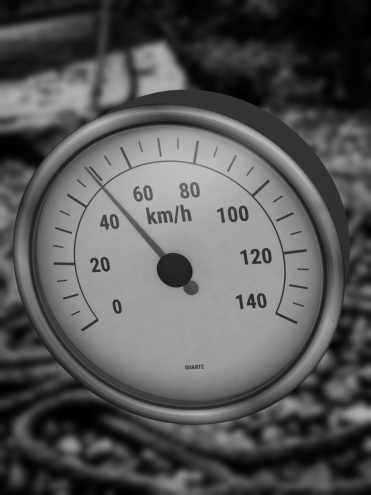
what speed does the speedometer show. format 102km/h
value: 50km/h
